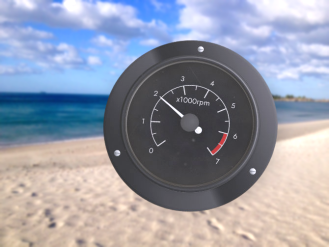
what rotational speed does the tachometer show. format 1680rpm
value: 2000rpm
